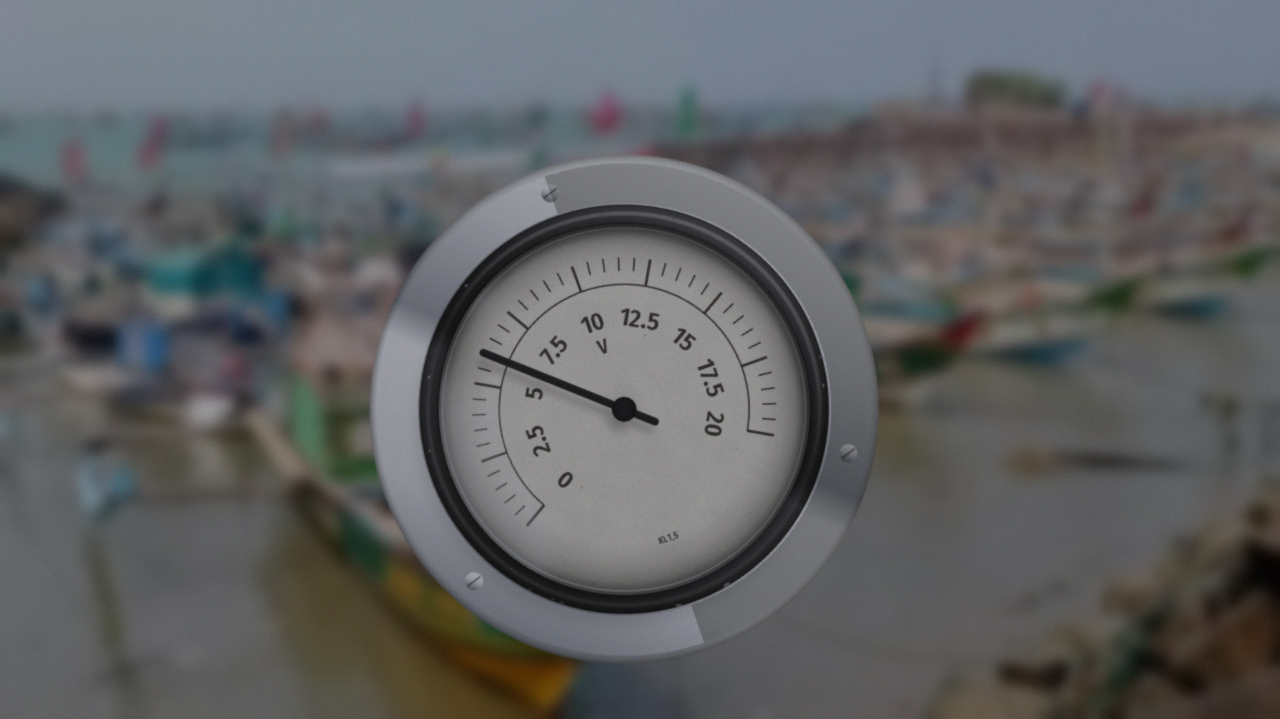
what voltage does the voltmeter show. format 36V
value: 6V
